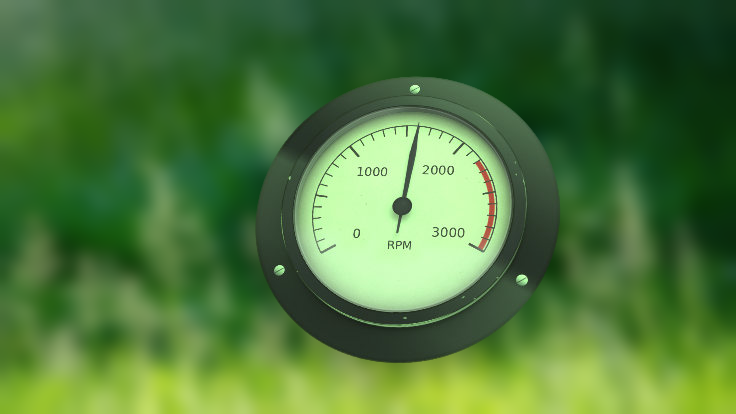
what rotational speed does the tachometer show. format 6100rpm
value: 1600rpm
